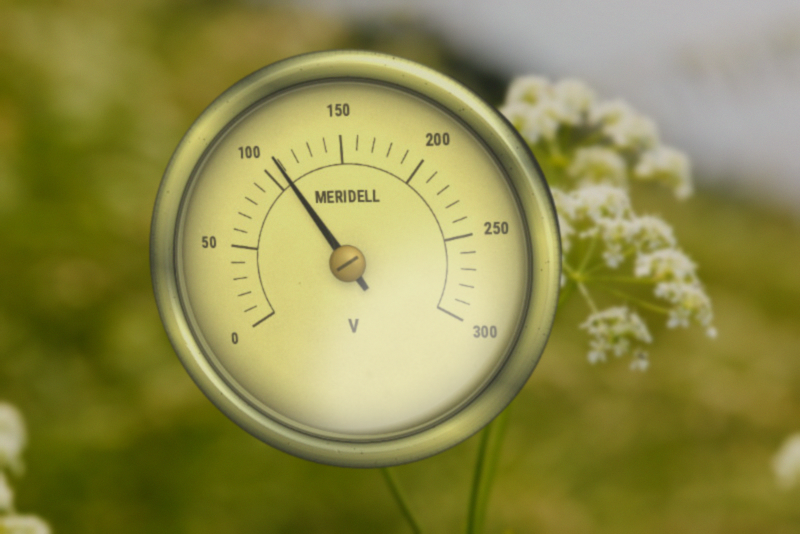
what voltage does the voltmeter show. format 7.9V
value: 110V
